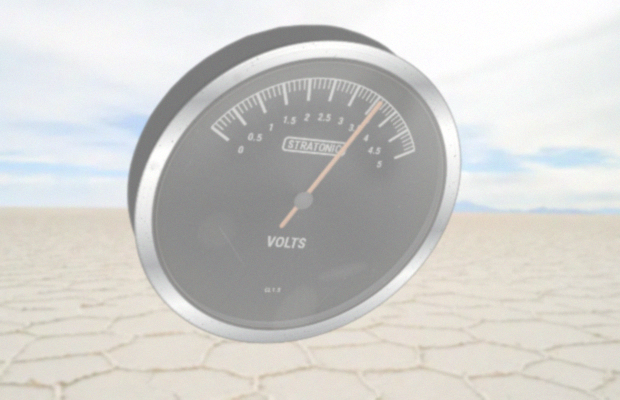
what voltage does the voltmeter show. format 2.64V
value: 3.5V
